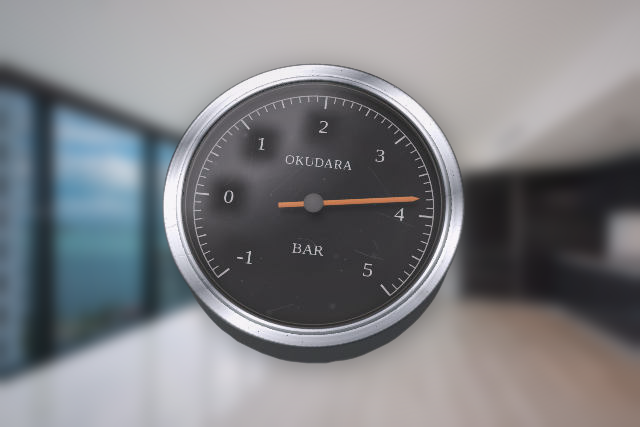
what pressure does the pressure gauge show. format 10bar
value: 3.8bar
